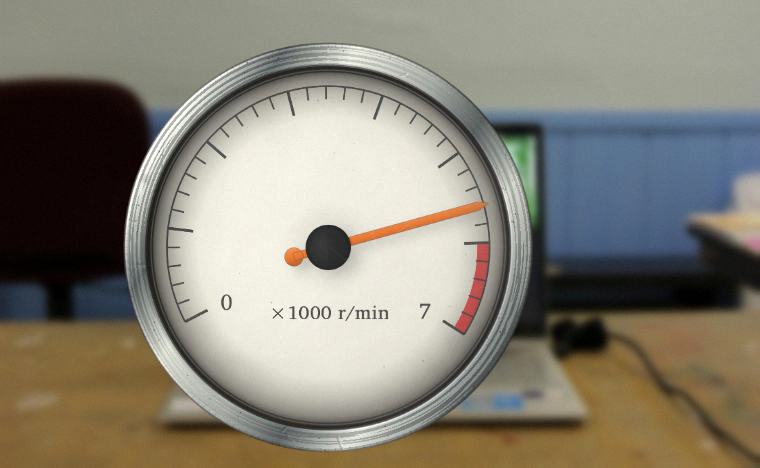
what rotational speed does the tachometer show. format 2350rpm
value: 5600rpm
